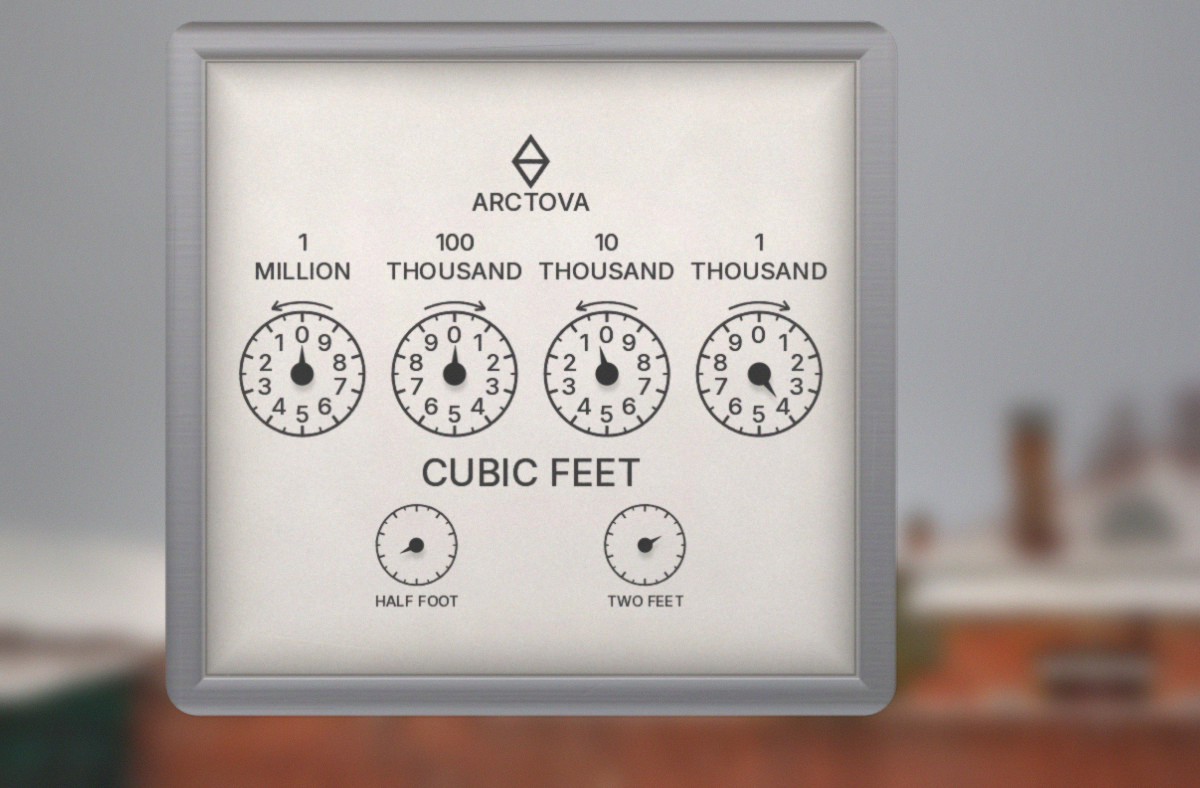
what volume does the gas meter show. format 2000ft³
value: 400ft³
